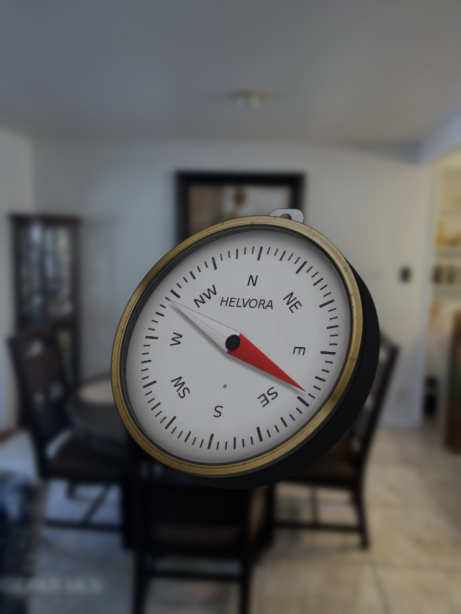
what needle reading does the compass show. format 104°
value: 115°
